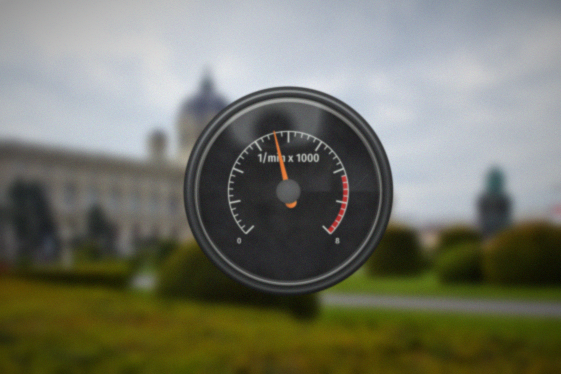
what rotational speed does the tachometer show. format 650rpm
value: 3600rpm
